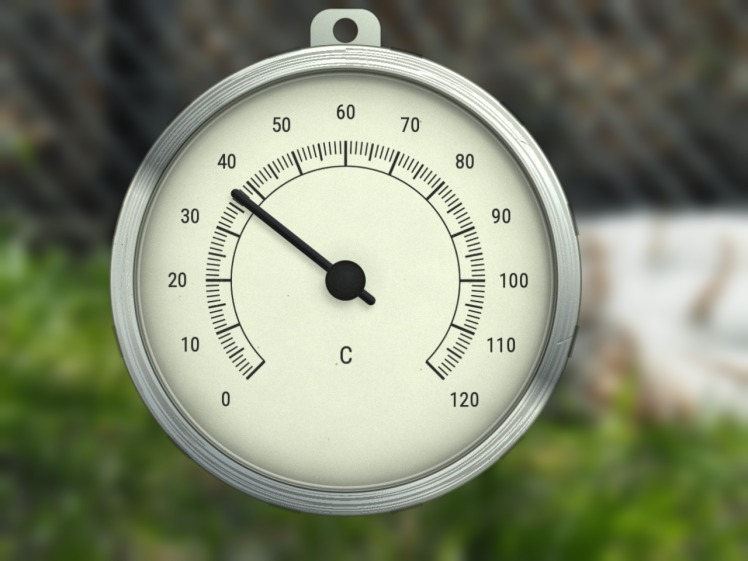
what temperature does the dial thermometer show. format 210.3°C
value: 37°C
